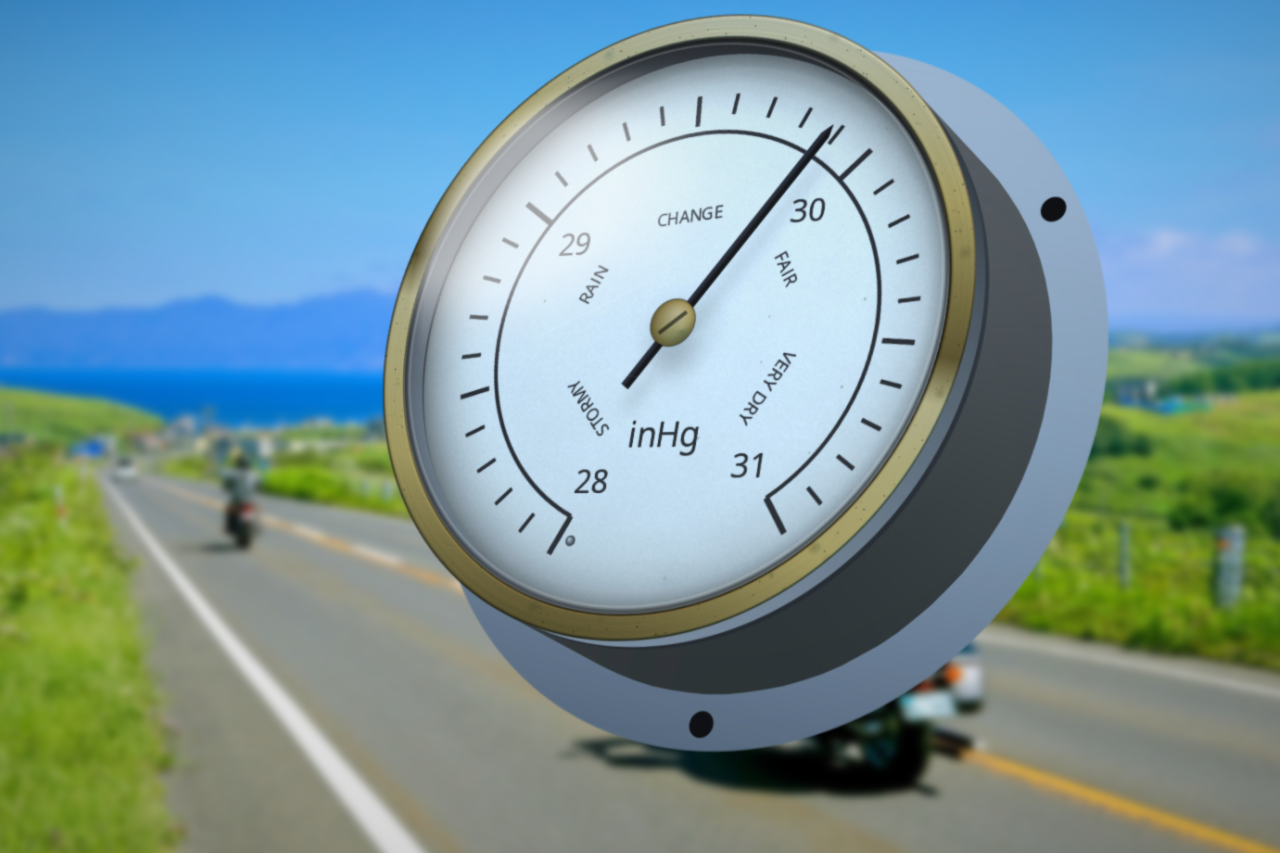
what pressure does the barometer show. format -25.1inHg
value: 29.9inHg
